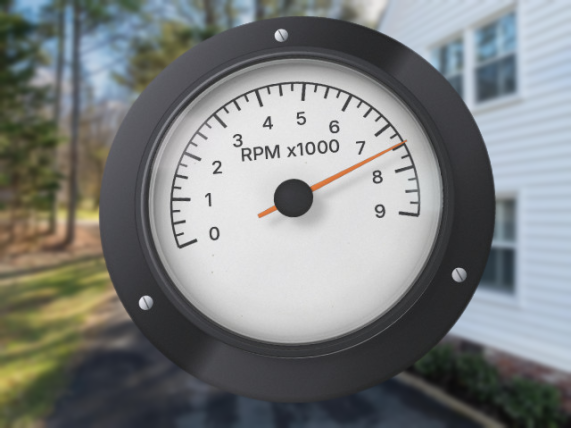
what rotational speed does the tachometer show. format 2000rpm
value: 7500rpm
